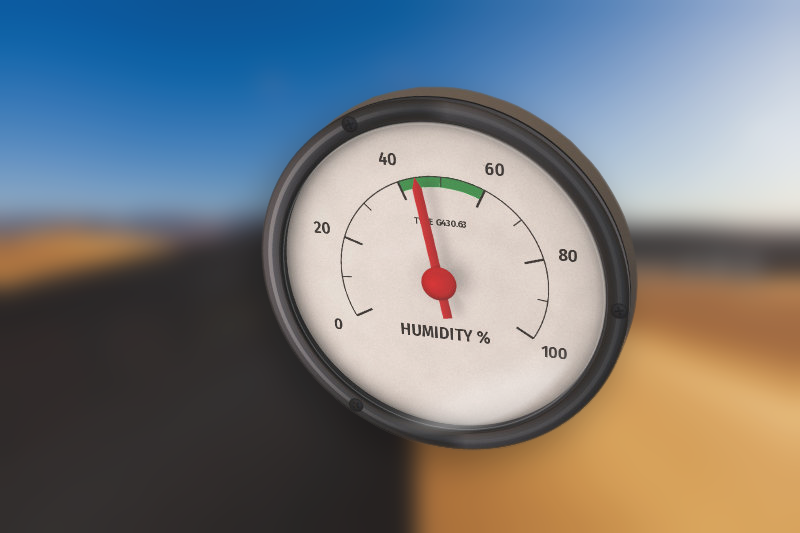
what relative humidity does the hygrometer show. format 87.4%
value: 45%
